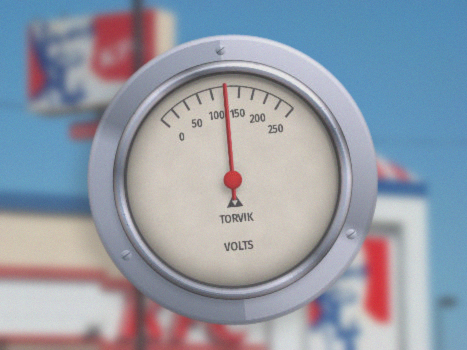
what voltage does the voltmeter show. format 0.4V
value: 125V
